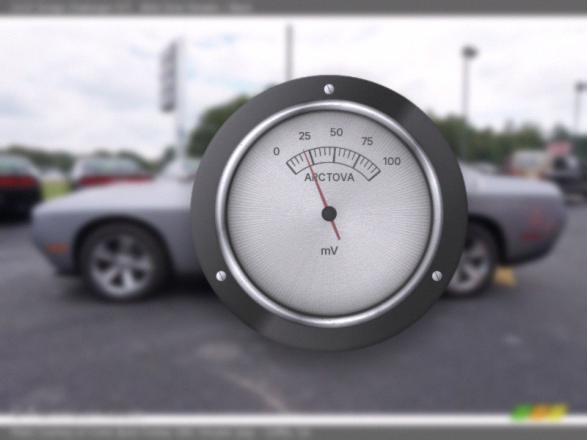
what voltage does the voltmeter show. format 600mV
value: 20mV
